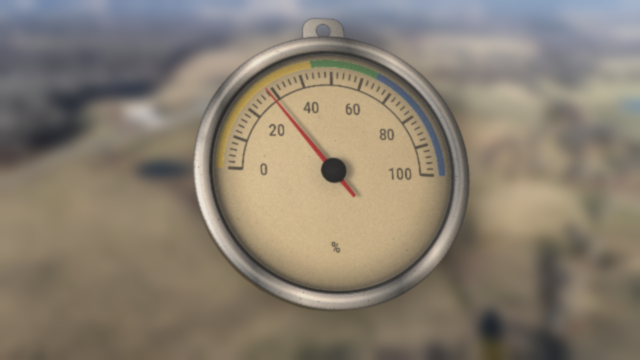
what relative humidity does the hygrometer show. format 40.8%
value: 28%
